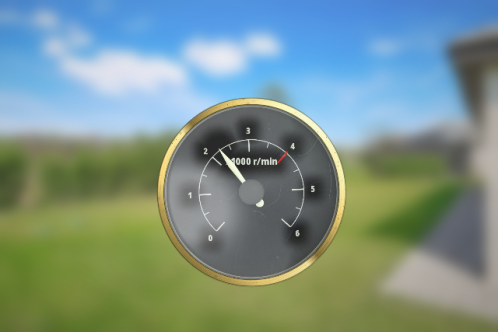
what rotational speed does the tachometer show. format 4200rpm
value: 2250rpm
